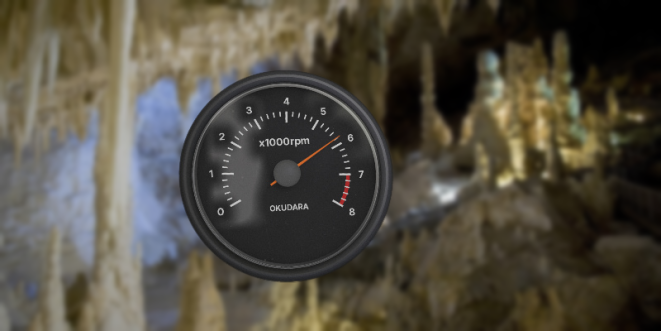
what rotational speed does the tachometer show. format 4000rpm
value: 5800rpm
